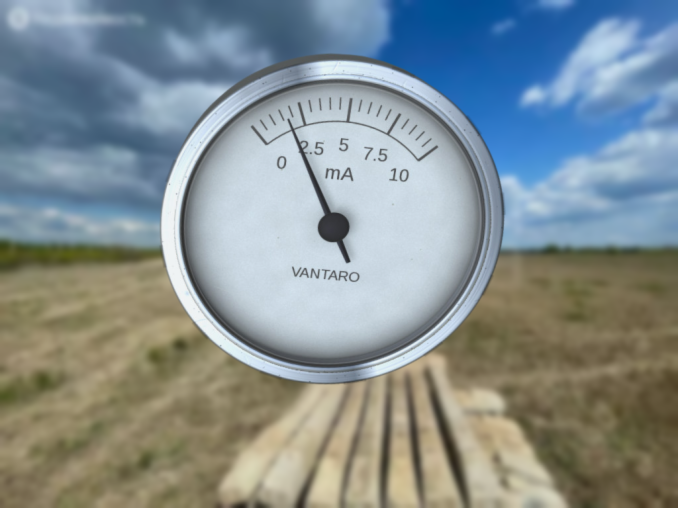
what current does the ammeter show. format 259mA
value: 1.75mA
